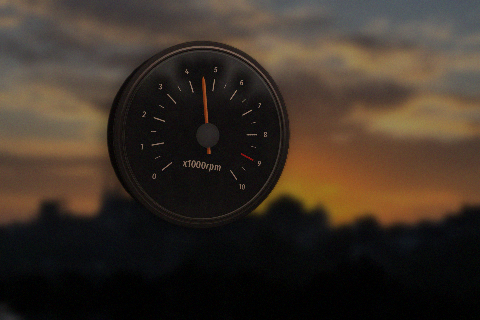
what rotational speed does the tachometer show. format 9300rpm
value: 4500rpm
